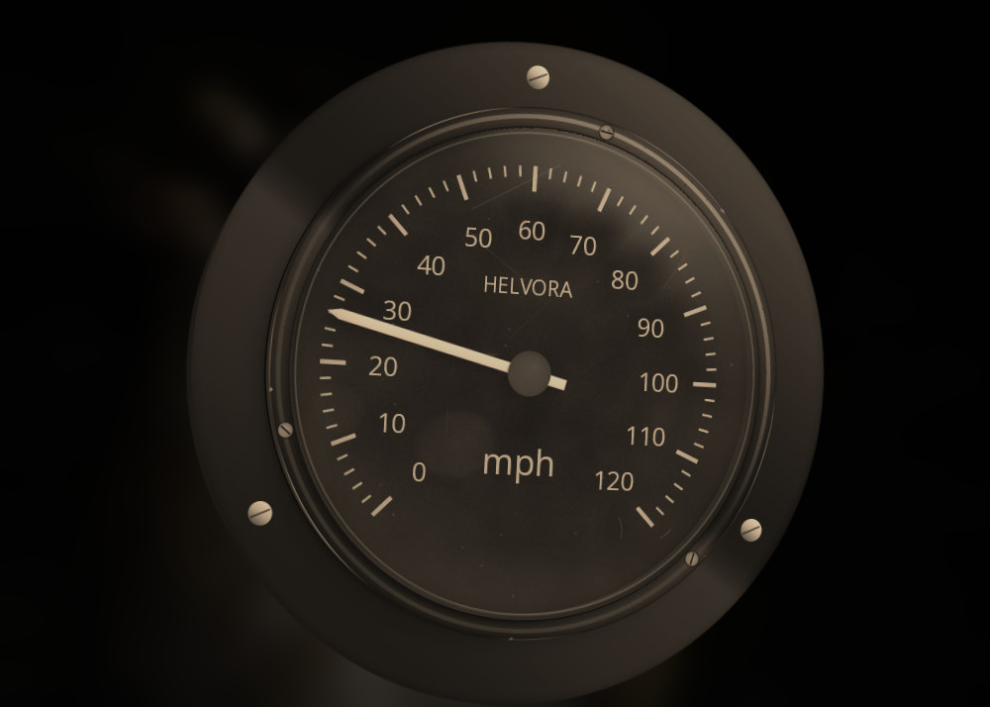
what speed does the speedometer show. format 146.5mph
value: 26mph
